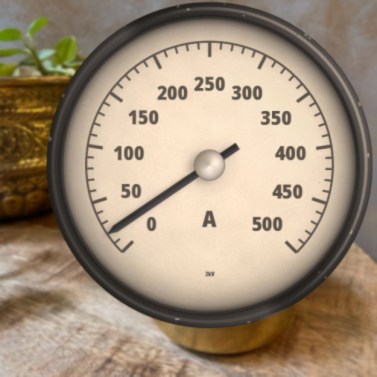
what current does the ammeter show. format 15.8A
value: 20A
